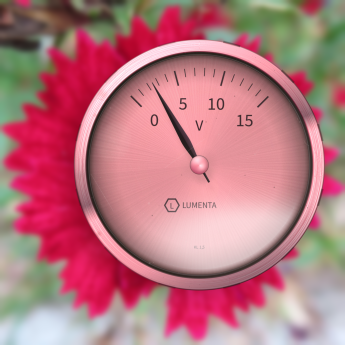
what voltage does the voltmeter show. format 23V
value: 2.5V
